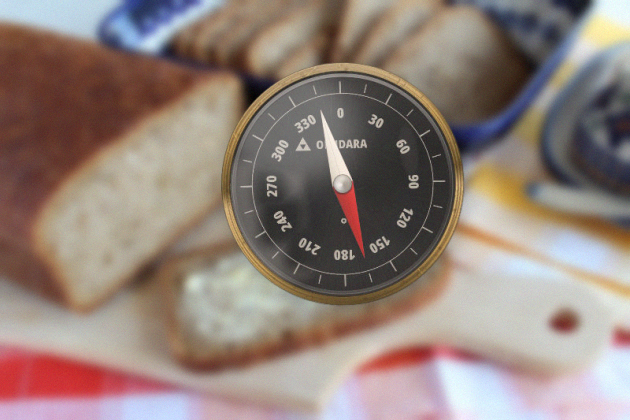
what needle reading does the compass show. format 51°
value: 165°
